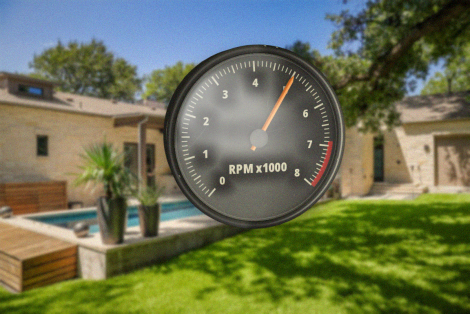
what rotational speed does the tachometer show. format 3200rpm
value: 5000rpm
